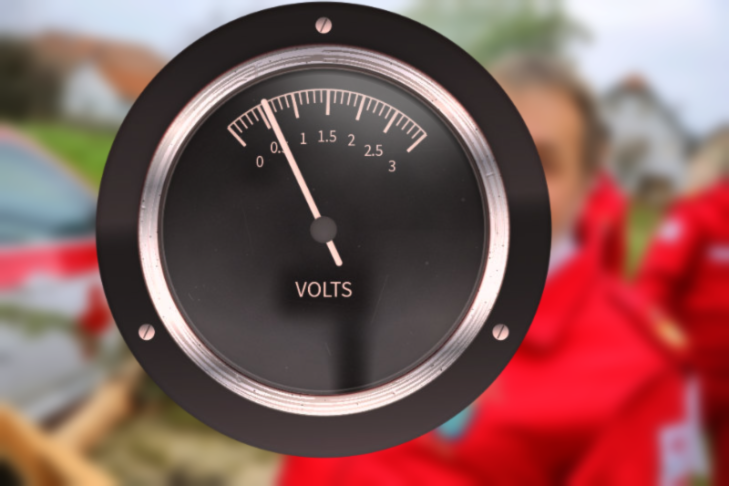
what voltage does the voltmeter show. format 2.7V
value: 0.6V
